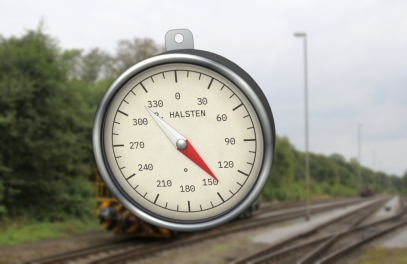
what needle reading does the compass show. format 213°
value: 140°
